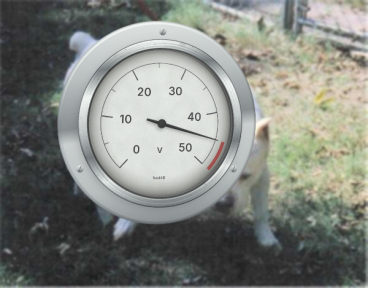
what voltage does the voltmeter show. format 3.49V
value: 45V
